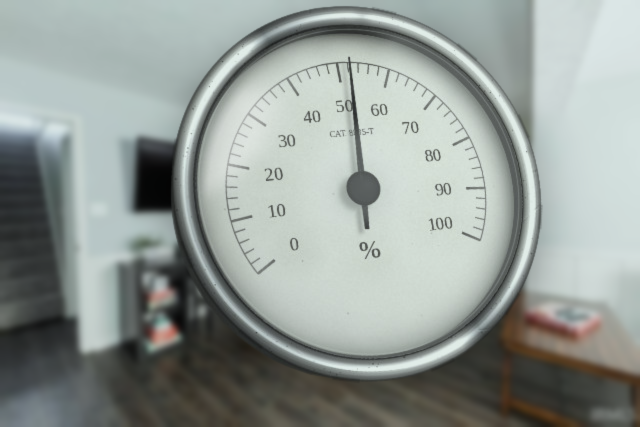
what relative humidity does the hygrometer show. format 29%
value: 52%
